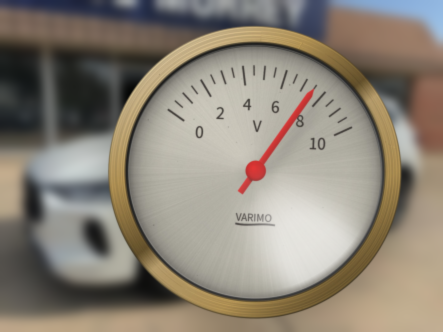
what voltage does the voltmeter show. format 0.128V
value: 7.5V
